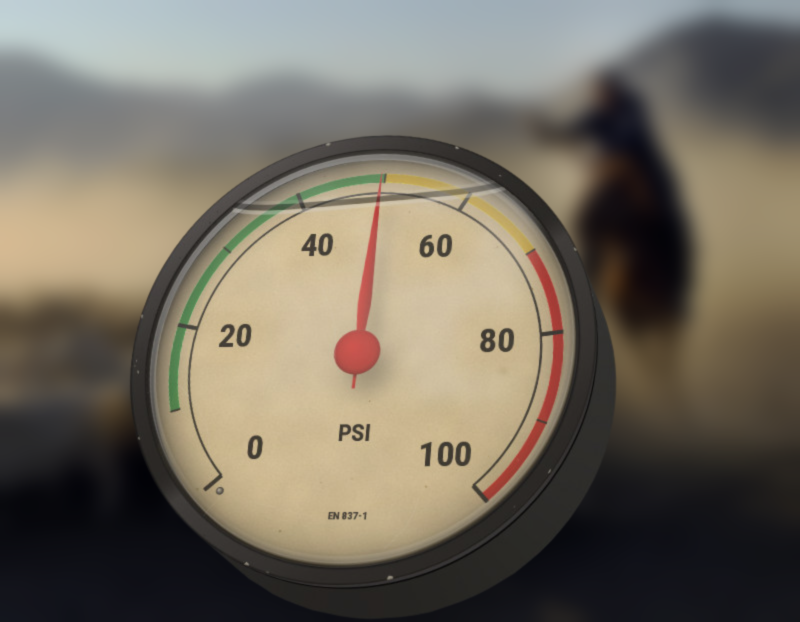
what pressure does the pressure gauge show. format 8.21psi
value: 50psi
